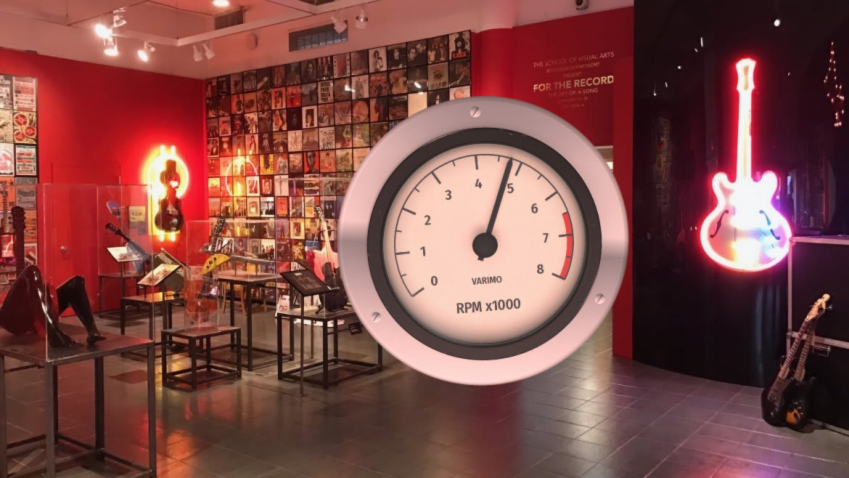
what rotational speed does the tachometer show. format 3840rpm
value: 4750rpm
